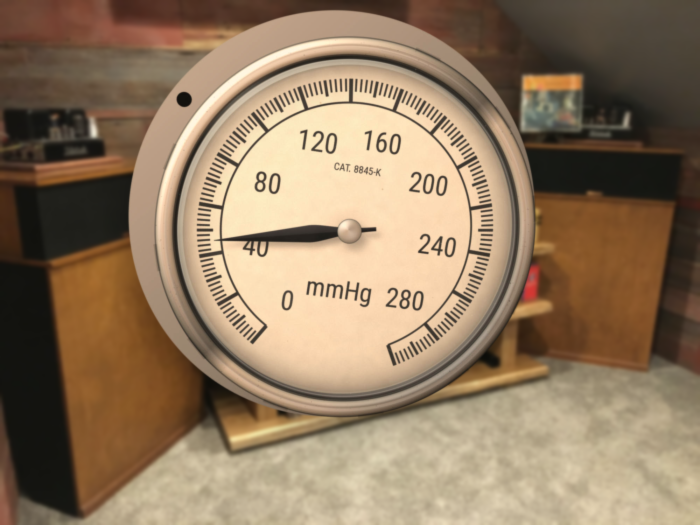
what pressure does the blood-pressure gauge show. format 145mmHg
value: 46mmHg
